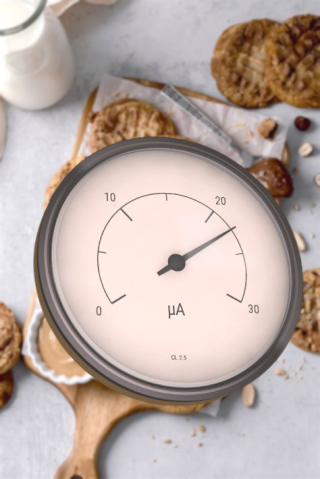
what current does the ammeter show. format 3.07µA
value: 22.5µA
